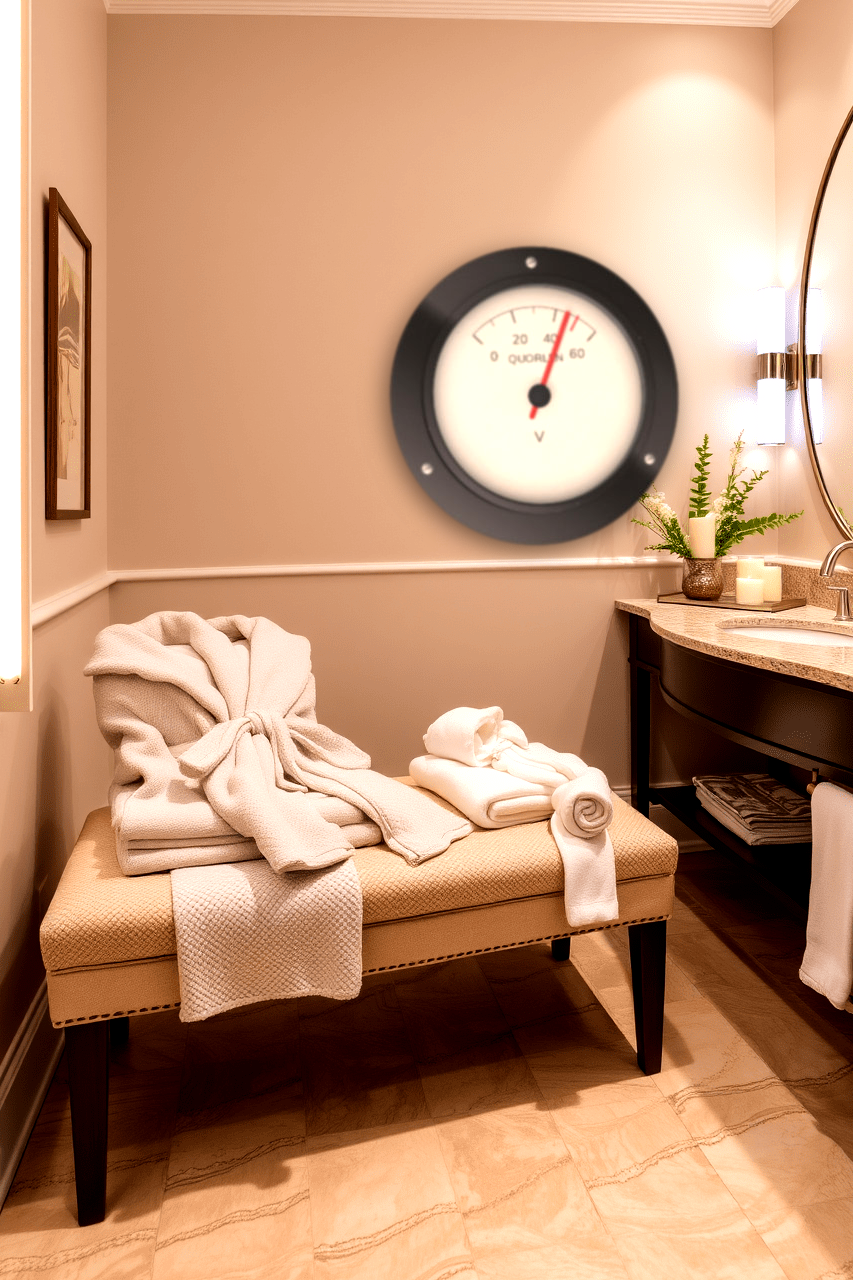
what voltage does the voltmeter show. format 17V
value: 45V
